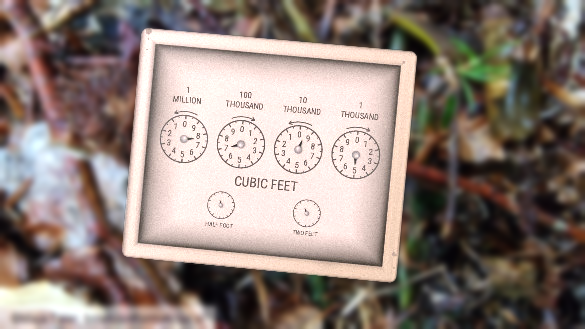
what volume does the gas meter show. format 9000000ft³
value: 769500ft³
